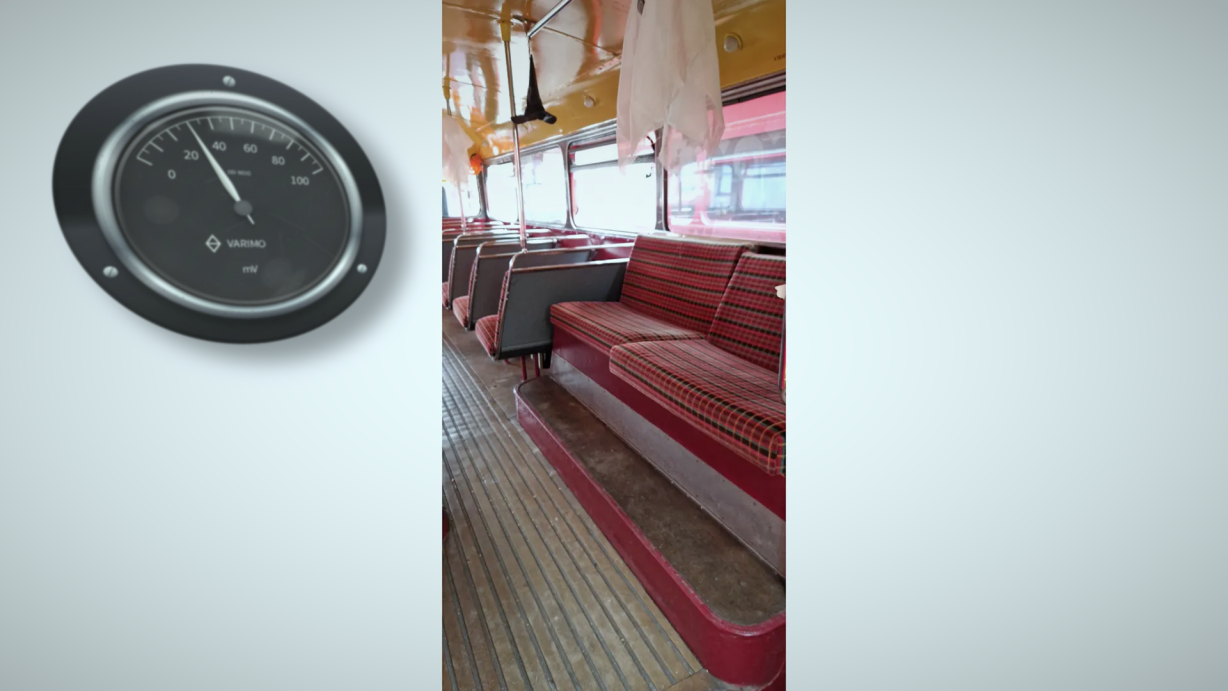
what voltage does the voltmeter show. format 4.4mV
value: 30mV
